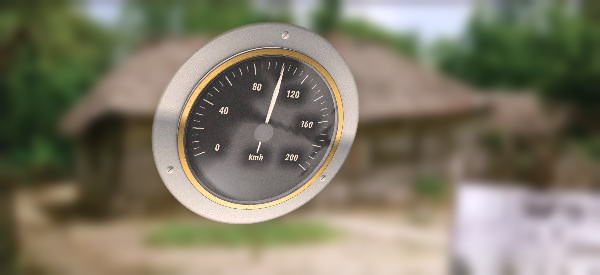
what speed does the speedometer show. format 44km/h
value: 100km/h
